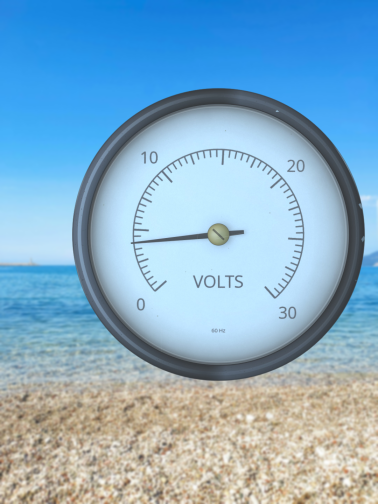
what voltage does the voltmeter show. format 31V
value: 4V
